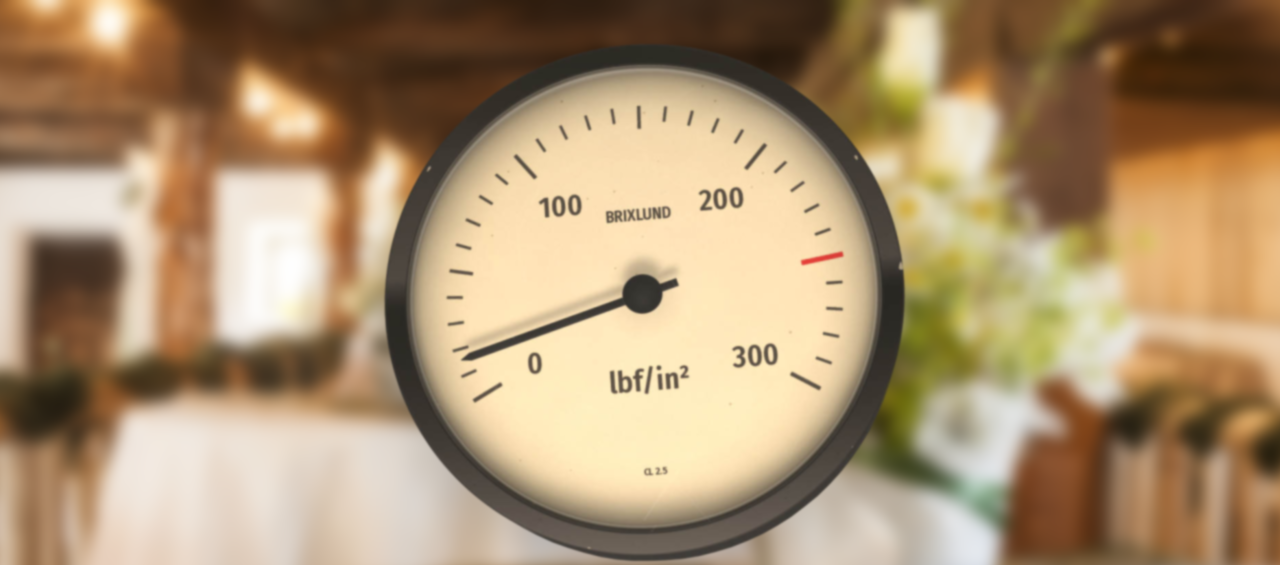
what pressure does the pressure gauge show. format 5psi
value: 15psi
